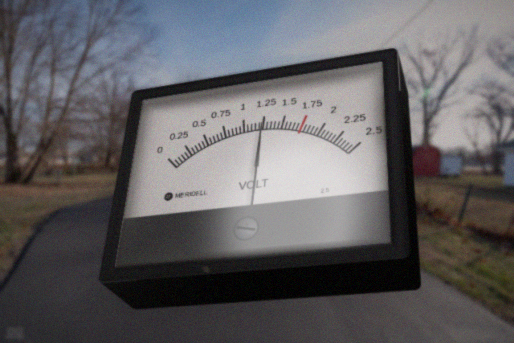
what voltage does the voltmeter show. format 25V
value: 1.25V
